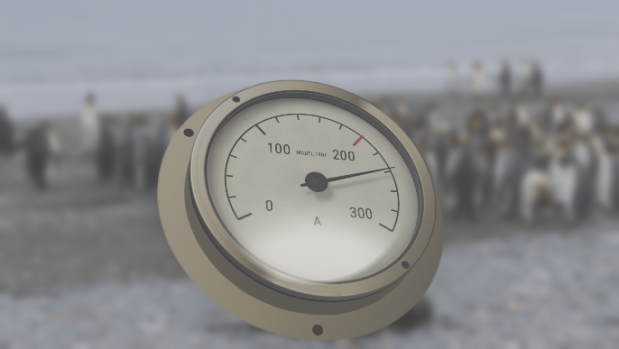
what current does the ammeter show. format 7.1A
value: 240A
